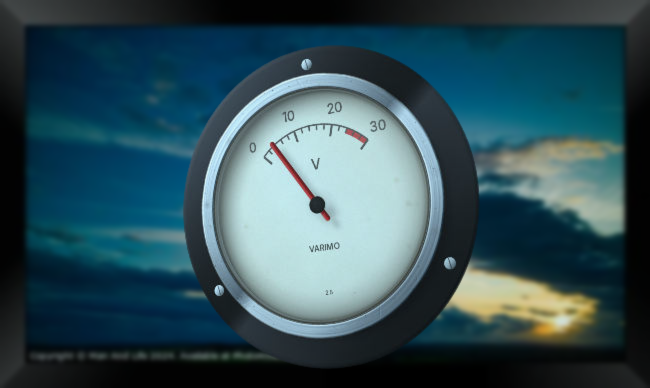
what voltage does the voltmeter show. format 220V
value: 4V
